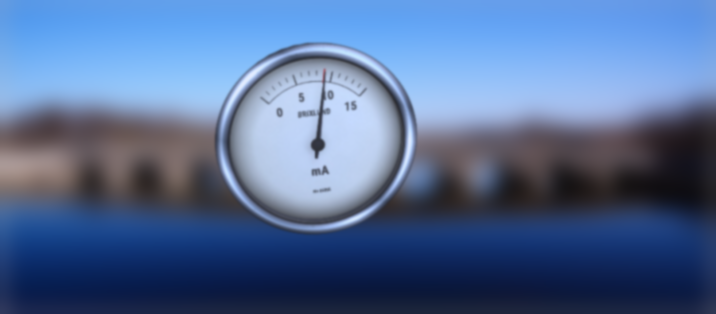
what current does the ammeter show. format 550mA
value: 9mA
